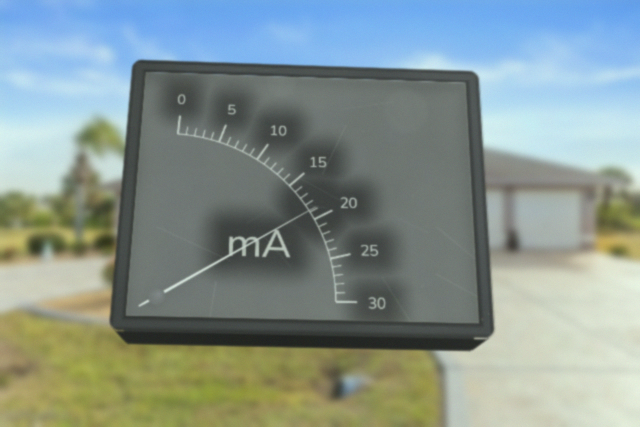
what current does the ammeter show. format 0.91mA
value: 19mA
